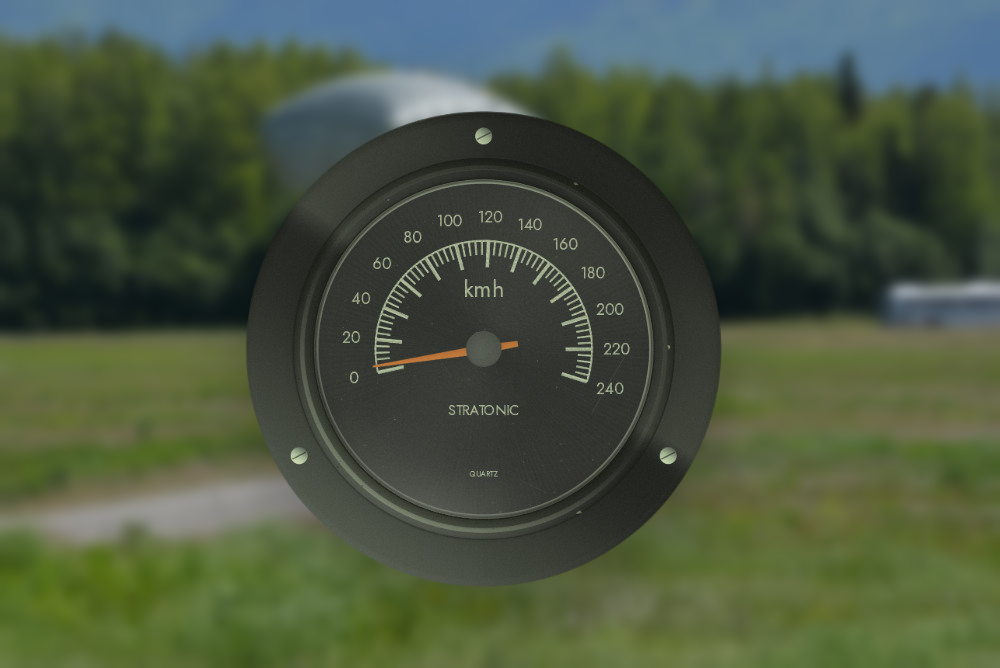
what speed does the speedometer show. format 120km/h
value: 4km/h
